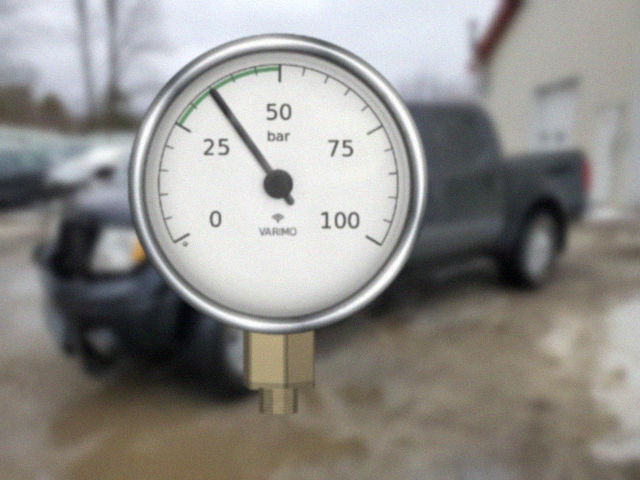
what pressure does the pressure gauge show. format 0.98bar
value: 35bar
